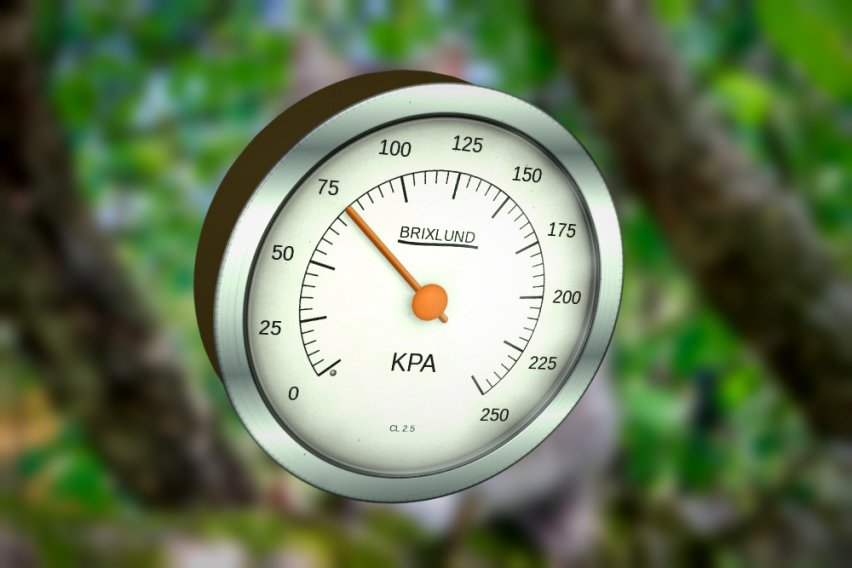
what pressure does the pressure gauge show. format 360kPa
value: 75kPa
